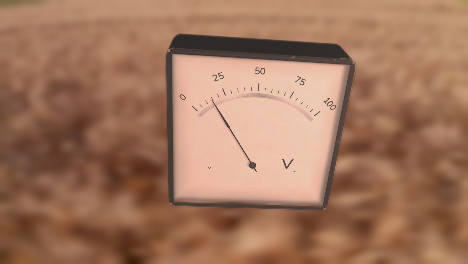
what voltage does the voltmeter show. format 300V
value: 15V
